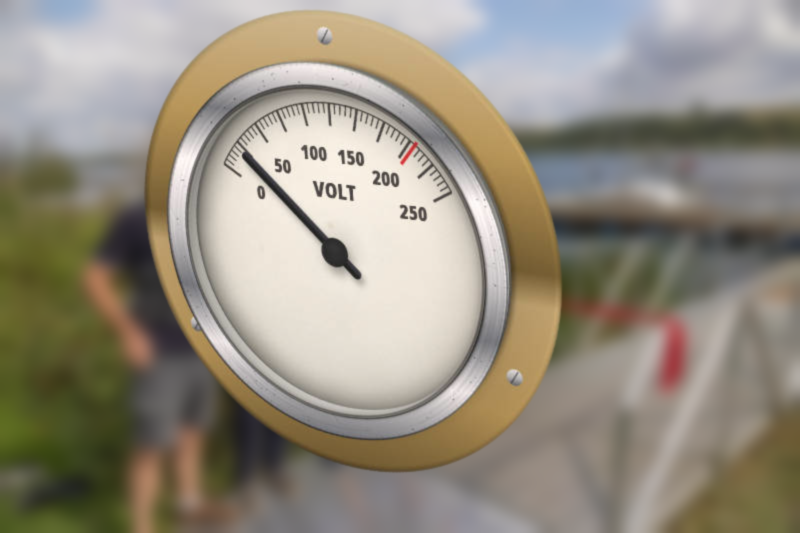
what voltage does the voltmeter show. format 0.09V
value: 25V
